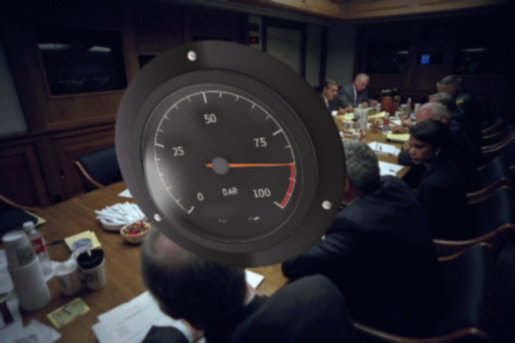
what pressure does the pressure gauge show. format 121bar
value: 85bar
